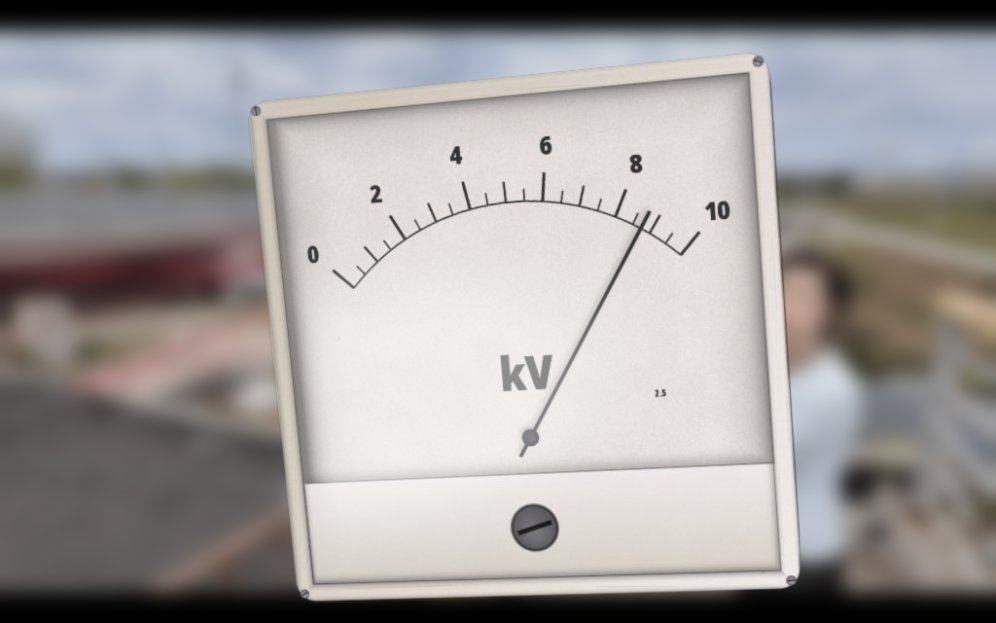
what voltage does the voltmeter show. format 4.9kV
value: 8.75kV
